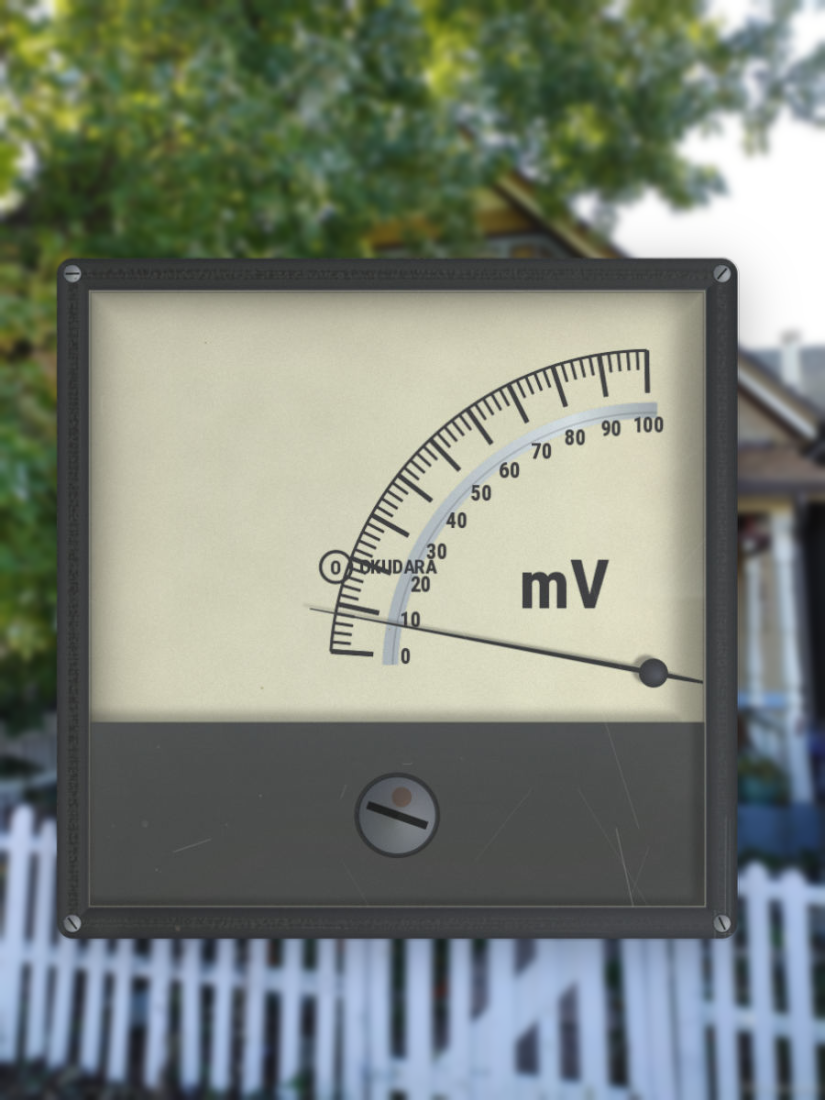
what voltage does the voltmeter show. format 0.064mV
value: 8mV
